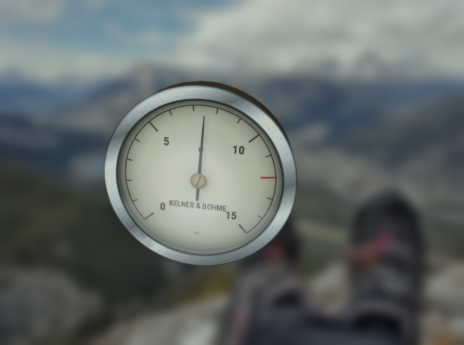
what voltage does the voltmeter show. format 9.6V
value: 7.5V
